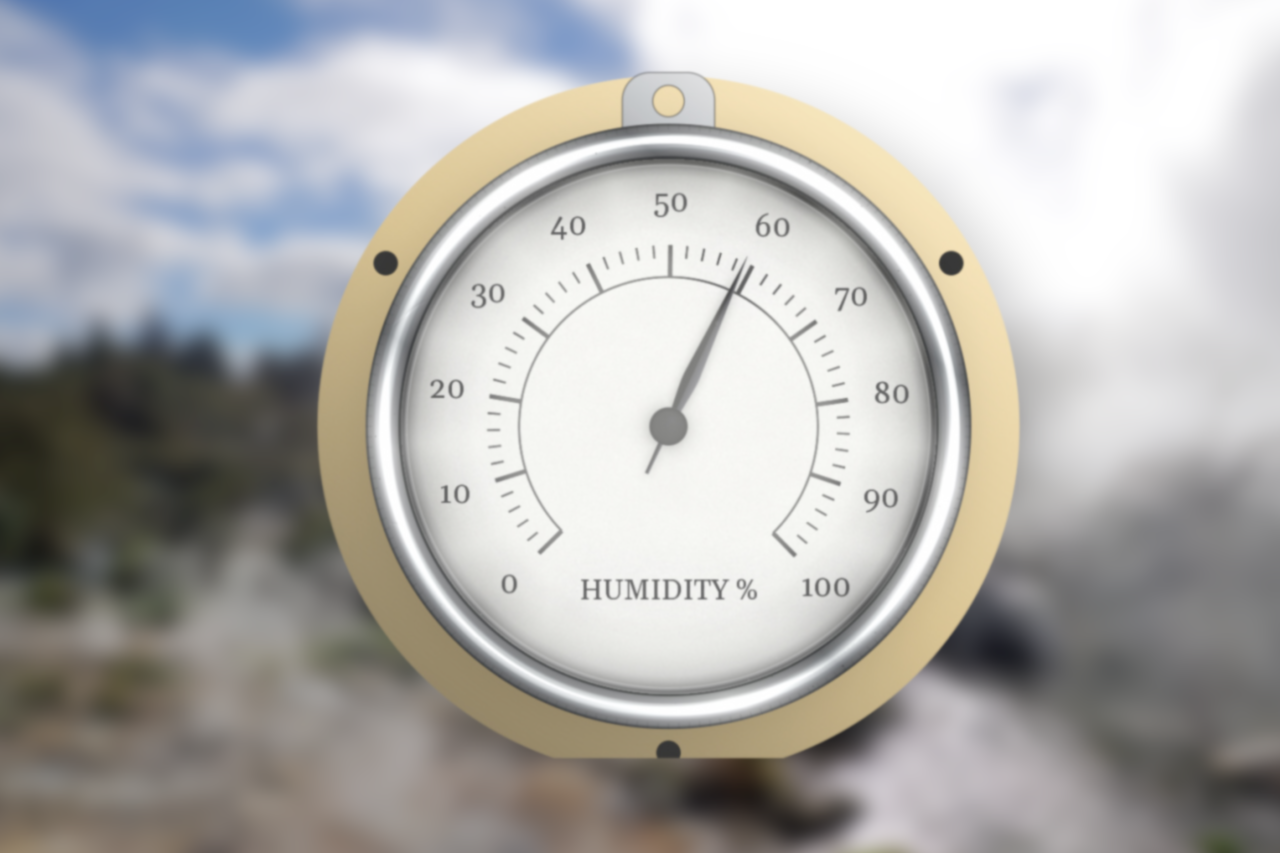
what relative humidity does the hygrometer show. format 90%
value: 59%
